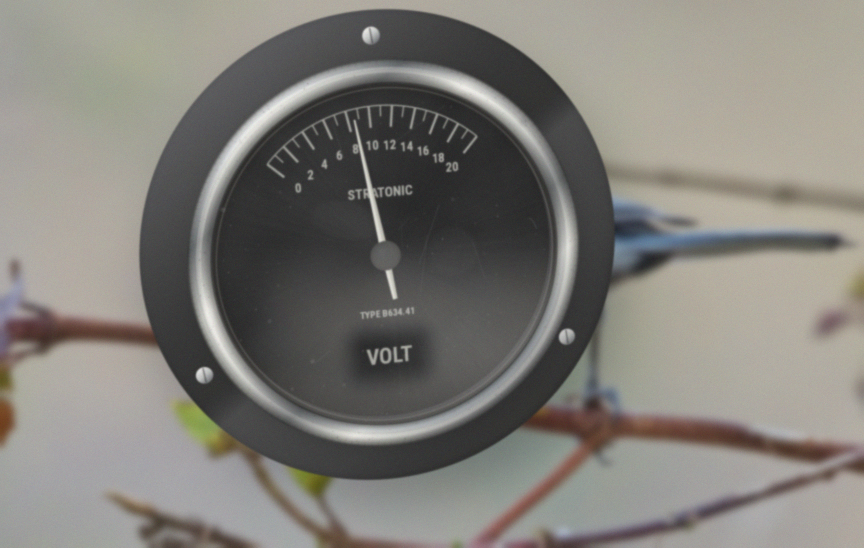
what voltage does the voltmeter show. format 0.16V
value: 8.5V
